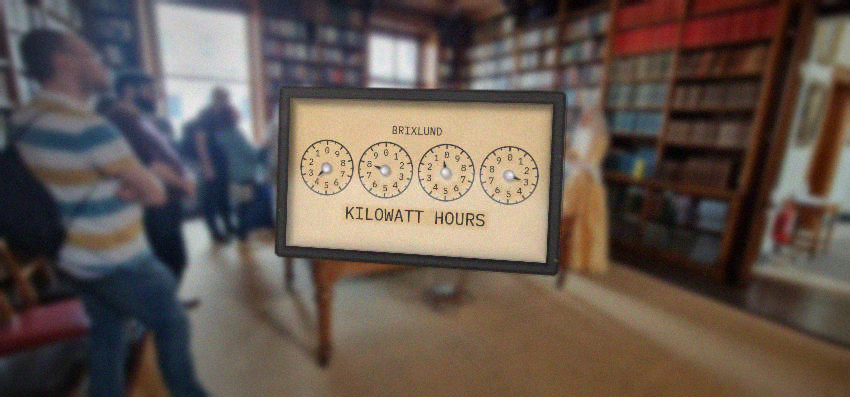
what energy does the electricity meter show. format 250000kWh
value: 3803kWh
